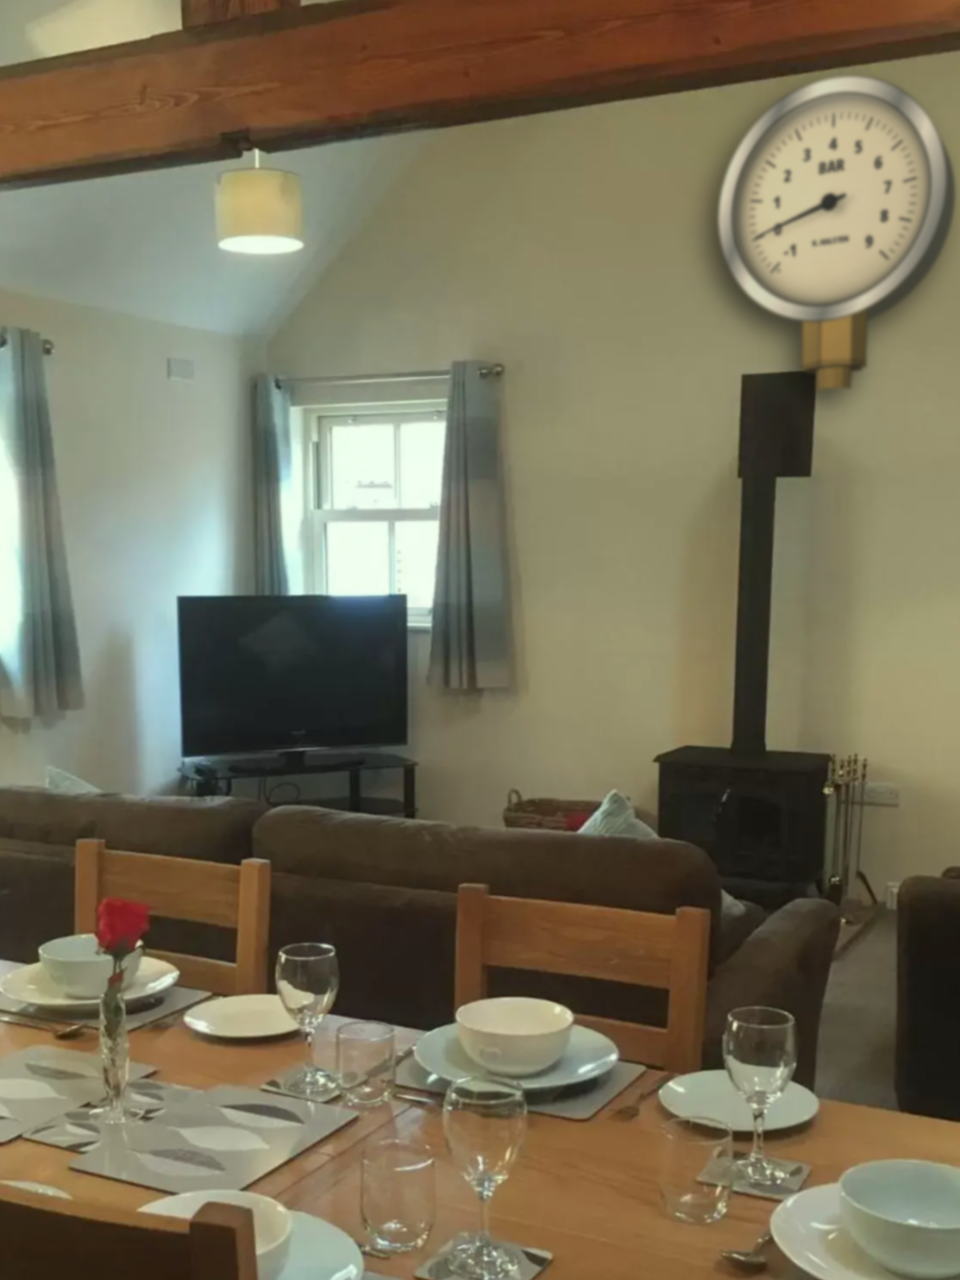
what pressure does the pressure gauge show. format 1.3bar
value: 0bar
